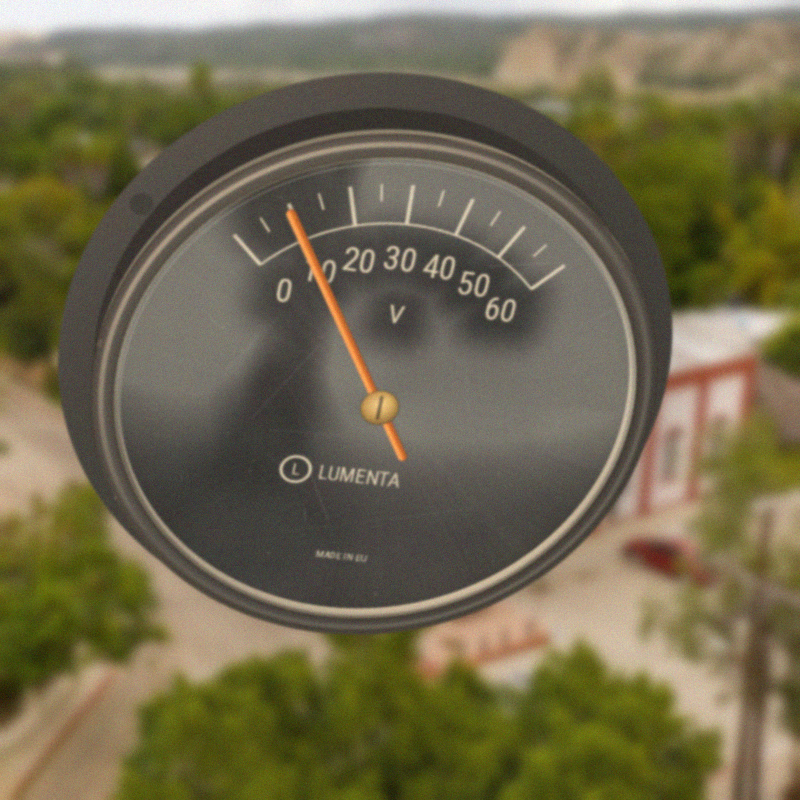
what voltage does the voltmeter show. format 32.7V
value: 10V
